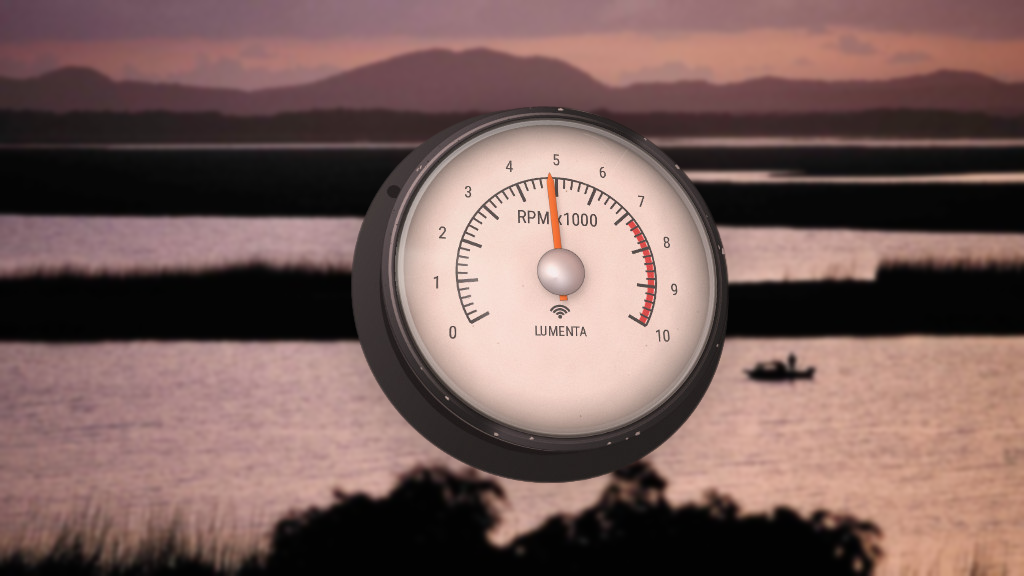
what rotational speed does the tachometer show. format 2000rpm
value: 4800rpm
